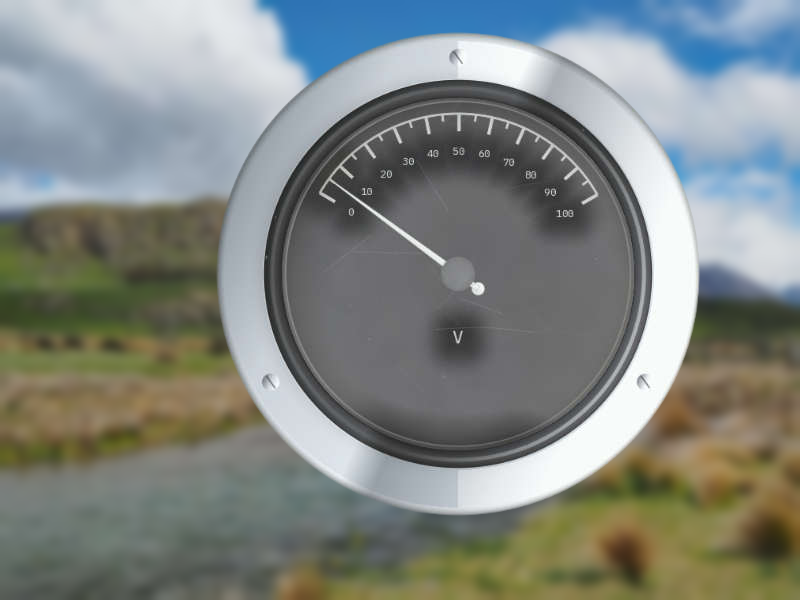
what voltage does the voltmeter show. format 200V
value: 5V
